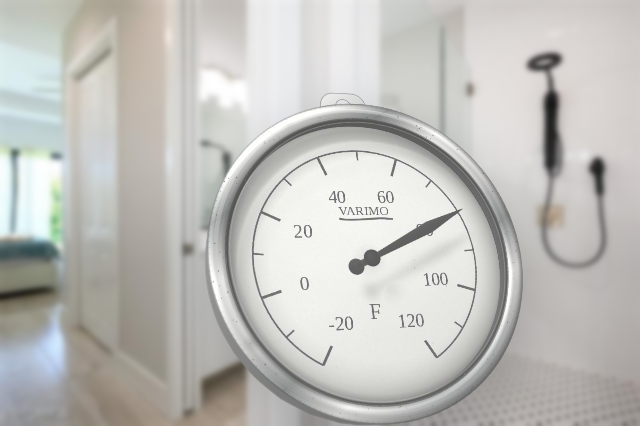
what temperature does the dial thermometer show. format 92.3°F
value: 80°F
